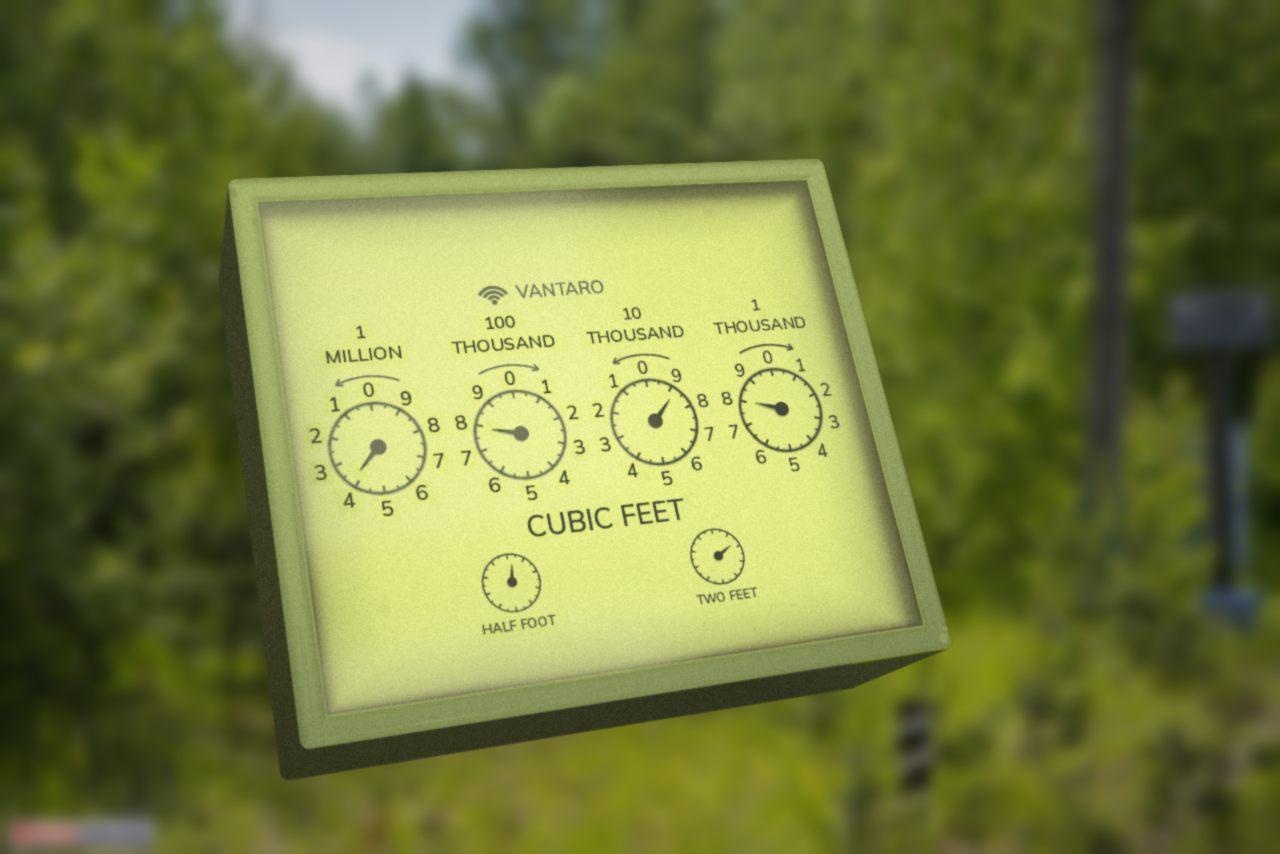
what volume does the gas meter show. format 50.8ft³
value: 378800ft³
